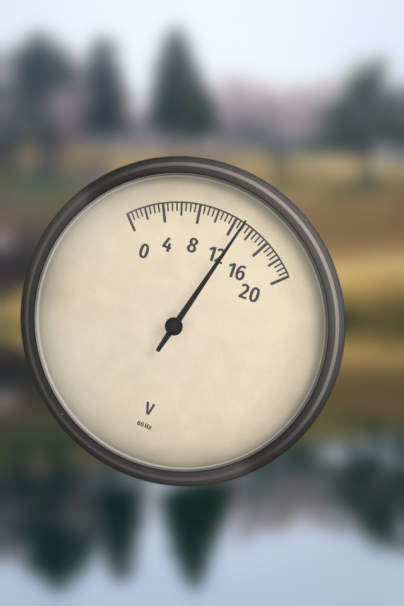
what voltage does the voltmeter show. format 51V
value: 13V
